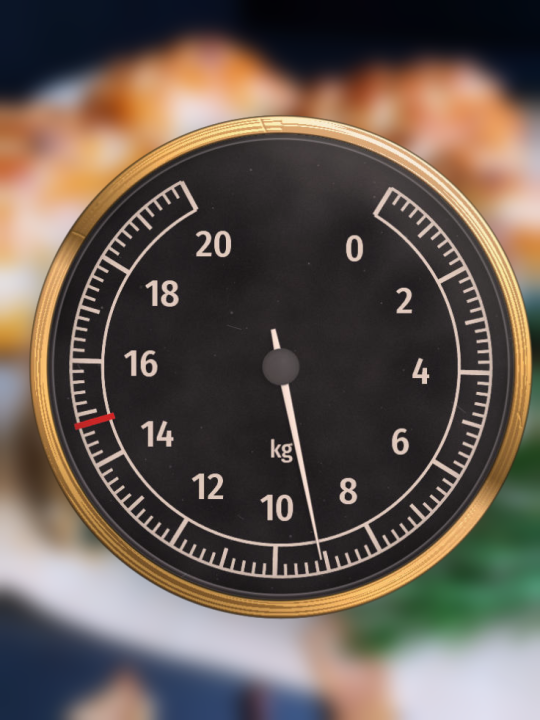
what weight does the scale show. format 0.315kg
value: 9.1kg
